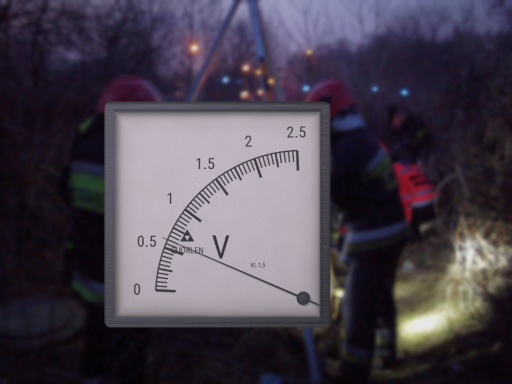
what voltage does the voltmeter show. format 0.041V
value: 0.6V
